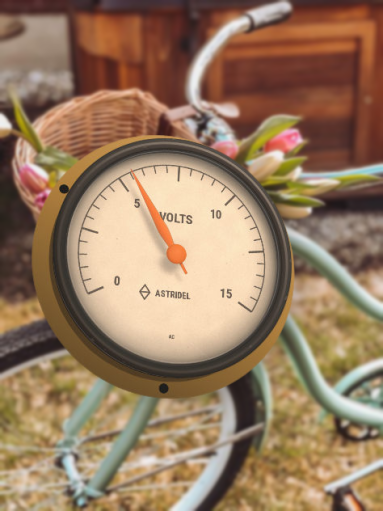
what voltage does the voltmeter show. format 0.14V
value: 5.5V
